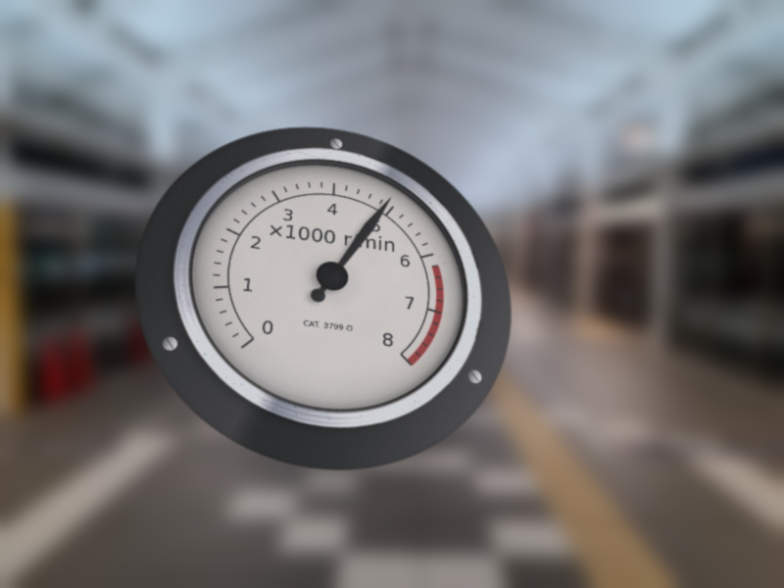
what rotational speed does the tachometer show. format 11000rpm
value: 4900rpm
